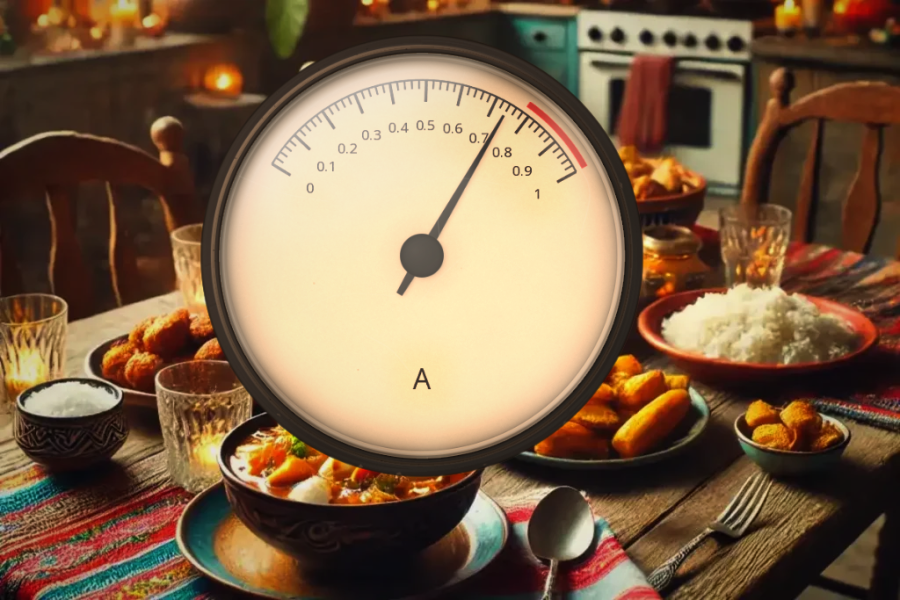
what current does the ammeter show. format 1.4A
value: 0.74A
